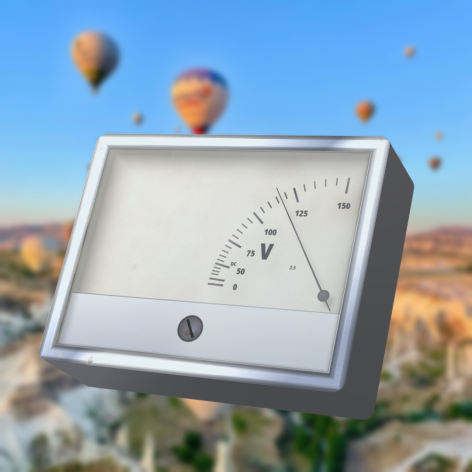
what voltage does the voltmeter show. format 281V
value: 117.5V
